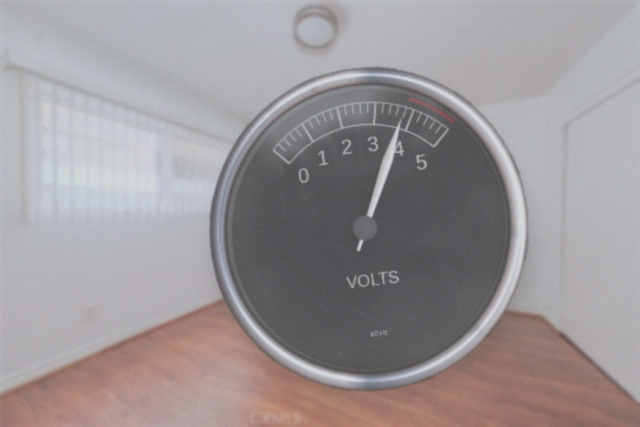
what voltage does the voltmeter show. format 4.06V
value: 3.8V
